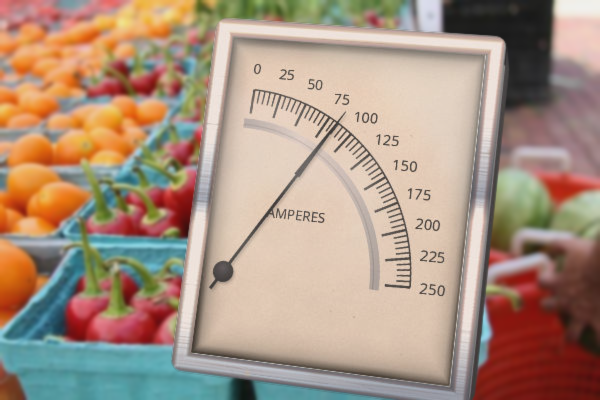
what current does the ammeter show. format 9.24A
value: 85A
